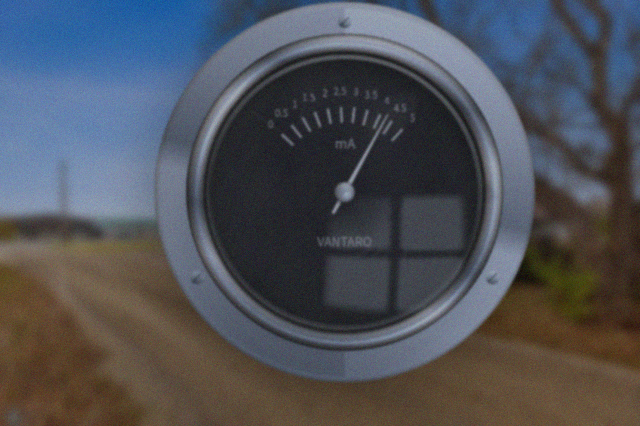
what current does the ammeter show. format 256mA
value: 4.25mA
